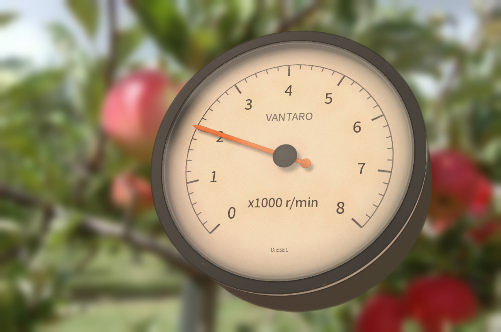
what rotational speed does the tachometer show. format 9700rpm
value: 2000rpm
